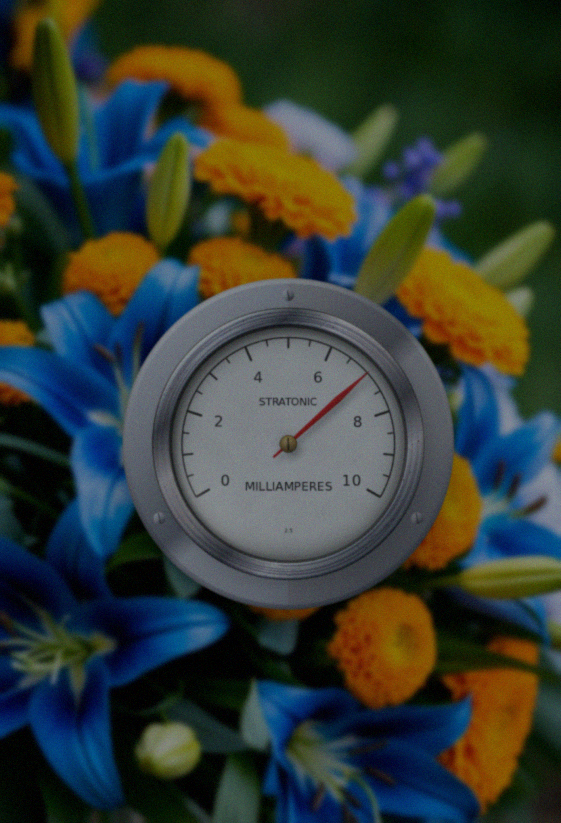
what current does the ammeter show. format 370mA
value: 7mA
